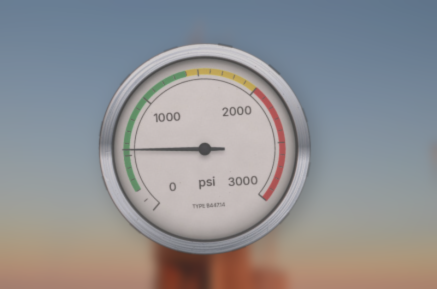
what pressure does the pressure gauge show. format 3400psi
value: 550psi
